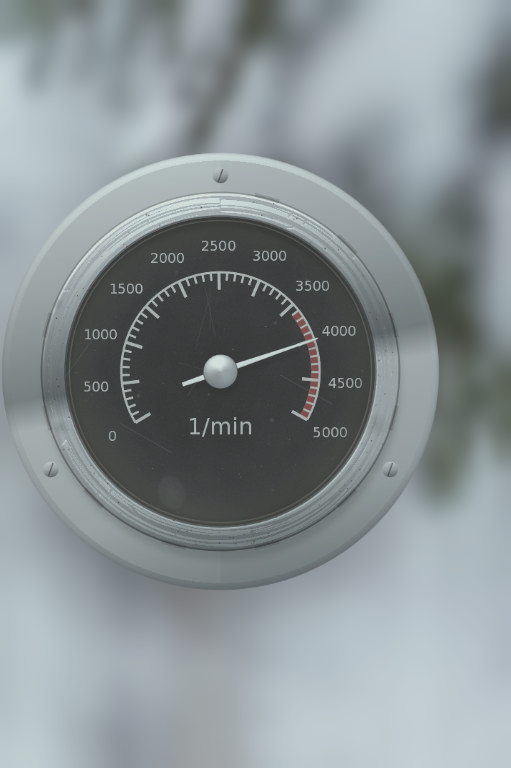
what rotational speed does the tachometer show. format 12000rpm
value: 4000rpm
